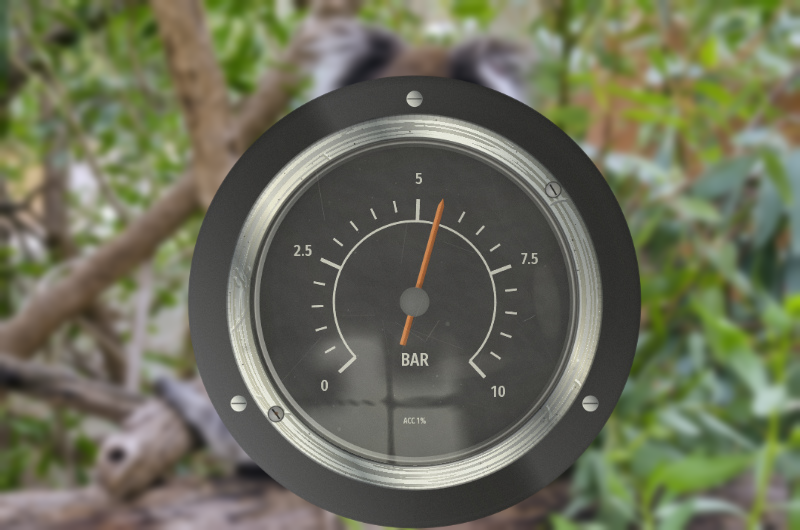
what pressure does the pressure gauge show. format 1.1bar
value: 5.5bar
